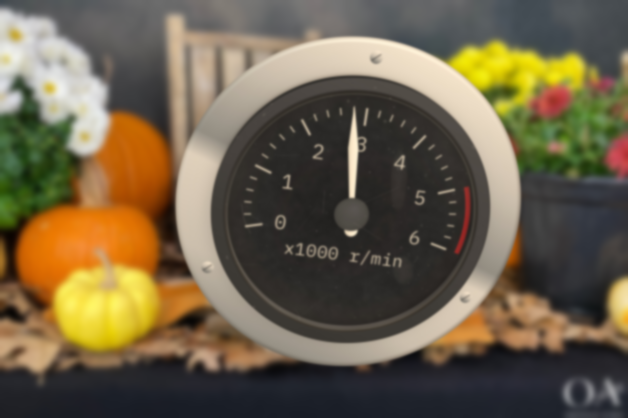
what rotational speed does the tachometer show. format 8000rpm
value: 2800rpm
